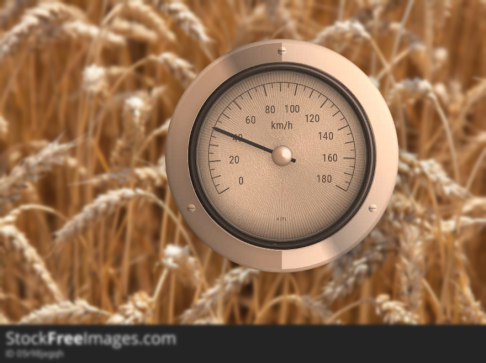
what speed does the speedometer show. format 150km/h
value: 40km/h
